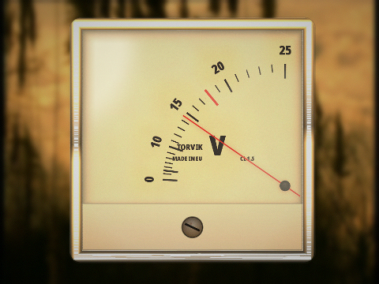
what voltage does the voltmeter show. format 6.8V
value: 14.5V
